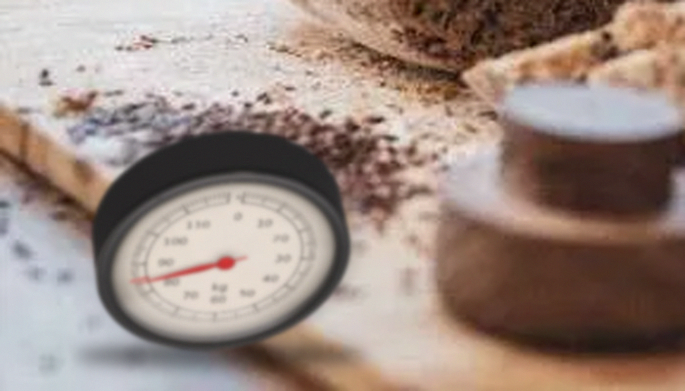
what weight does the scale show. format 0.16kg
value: 85kg
